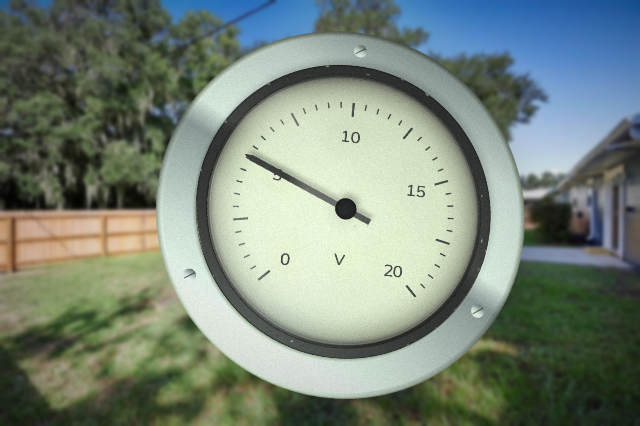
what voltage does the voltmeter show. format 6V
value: 5V
